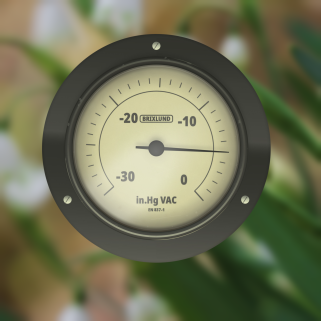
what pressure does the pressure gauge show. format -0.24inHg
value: -5inHg
